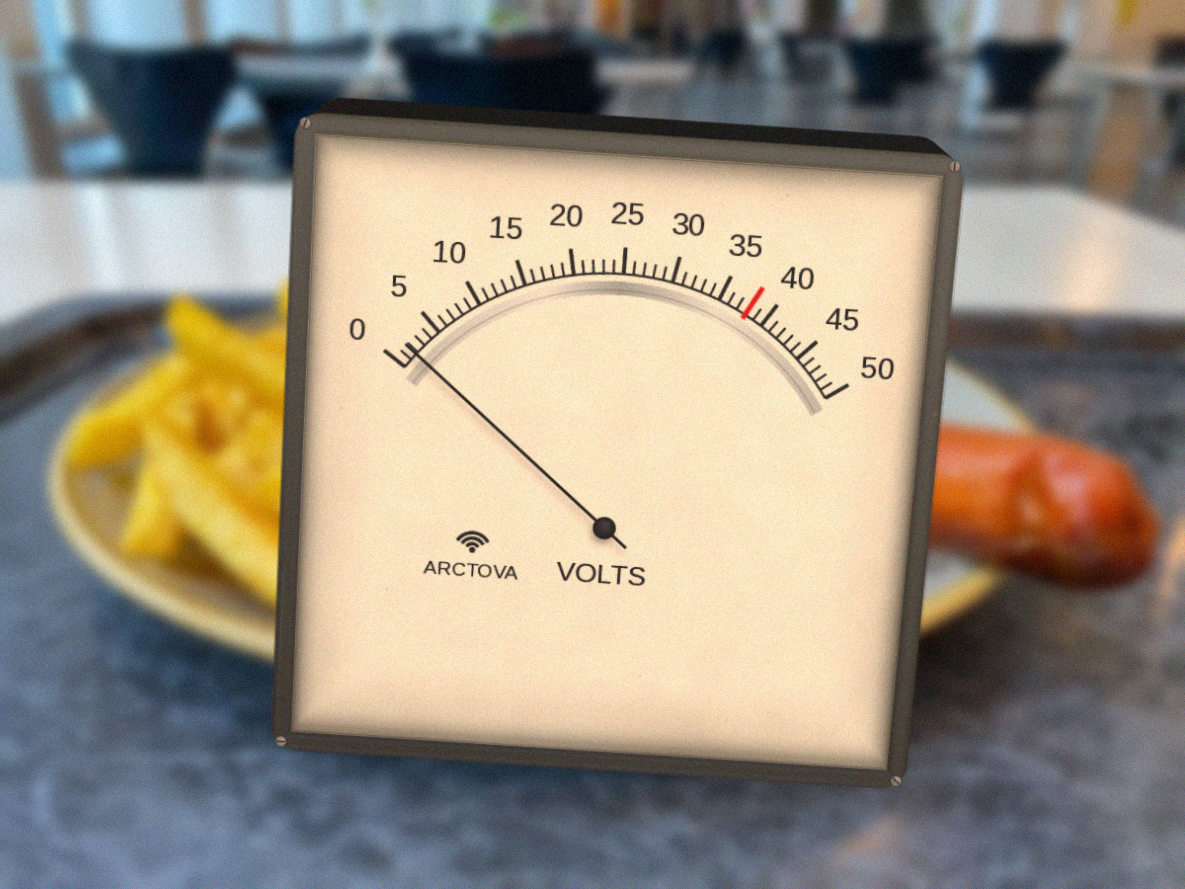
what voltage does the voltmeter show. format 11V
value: 2V
